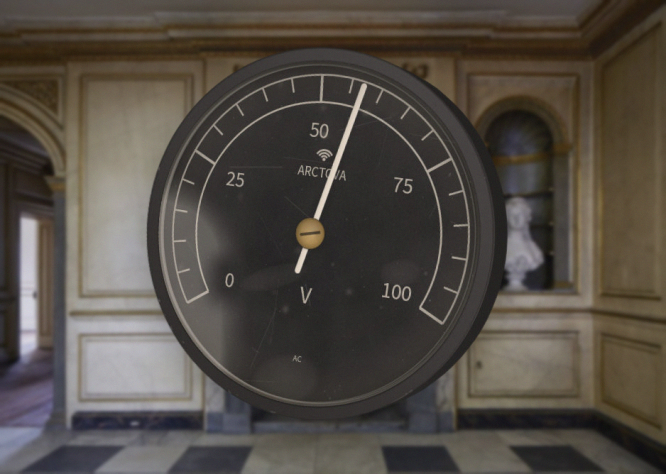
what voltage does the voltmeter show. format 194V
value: 57.5V
